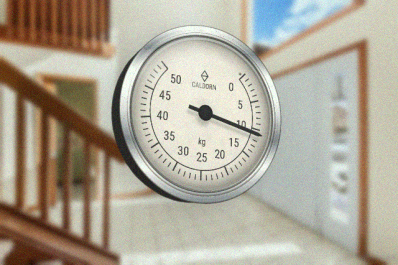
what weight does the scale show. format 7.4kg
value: 11kg
